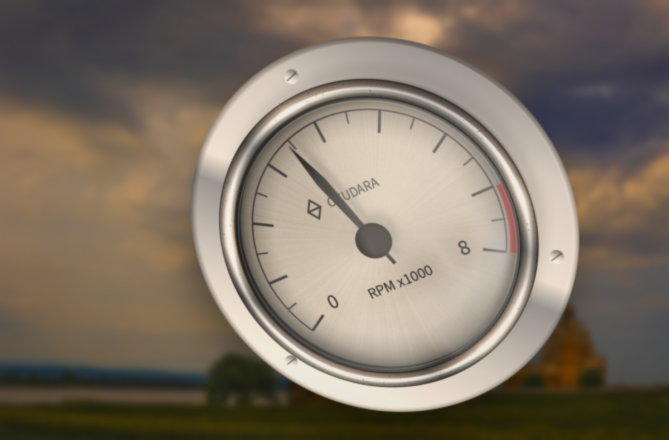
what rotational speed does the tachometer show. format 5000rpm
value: 3500rpm
